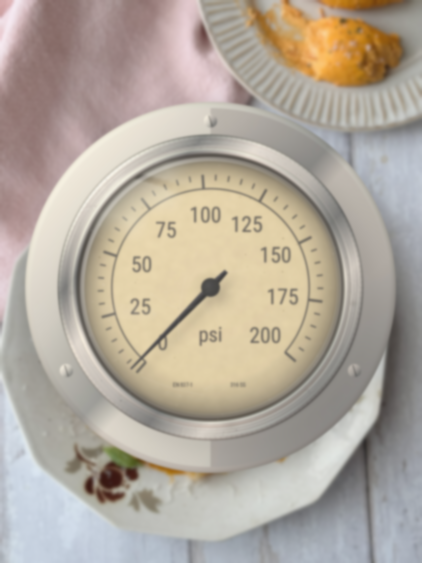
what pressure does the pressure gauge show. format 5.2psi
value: 2.5psi
